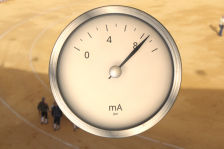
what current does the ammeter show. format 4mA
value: 8.5mA
